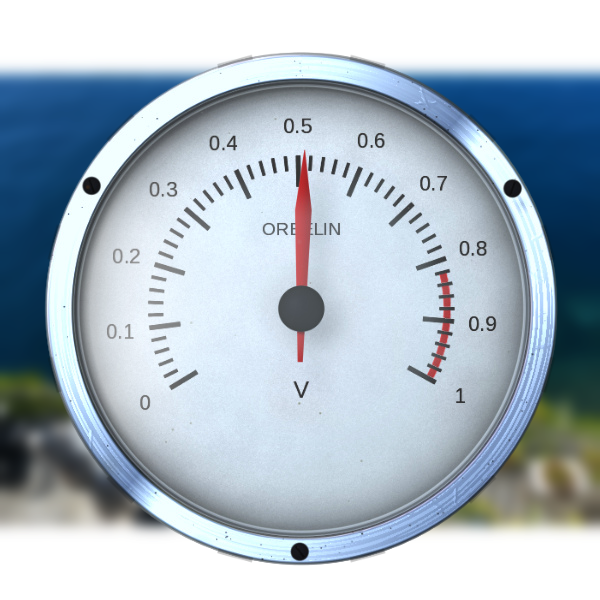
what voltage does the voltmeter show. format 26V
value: 0.51V
